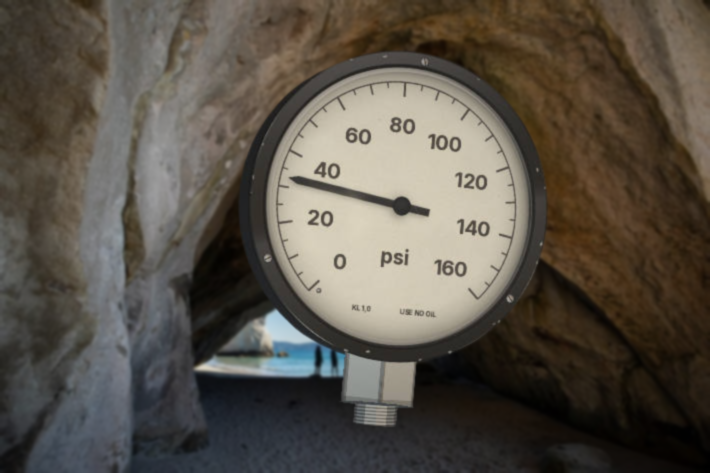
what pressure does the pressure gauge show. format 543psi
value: 32.5psi
